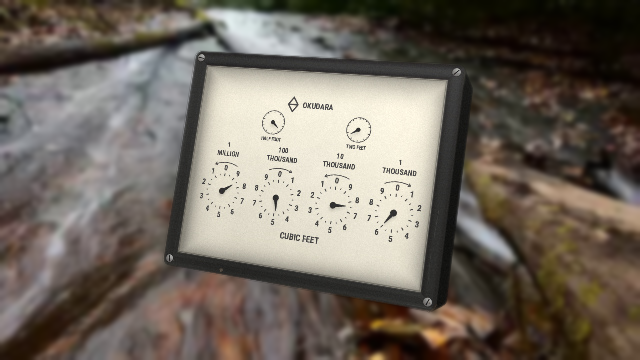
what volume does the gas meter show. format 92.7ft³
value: 847600ft³
